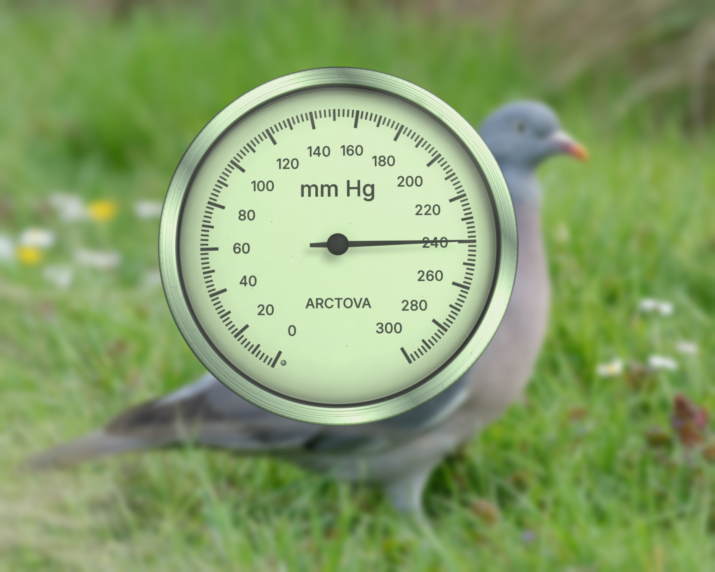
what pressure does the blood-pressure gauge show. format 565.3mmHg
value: 240mmHg
